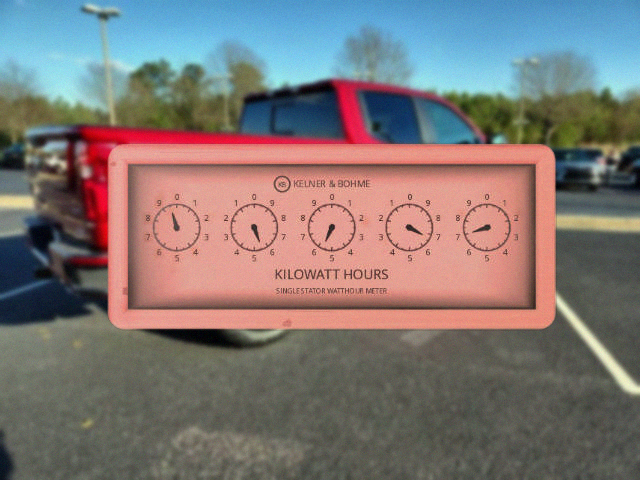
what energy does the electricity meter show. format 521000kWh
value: 95567kWh
